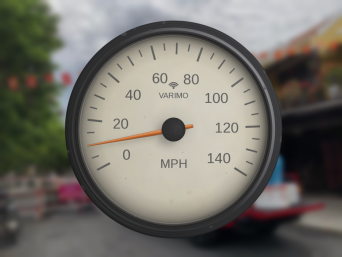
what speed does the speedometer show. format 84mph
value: 10mph
